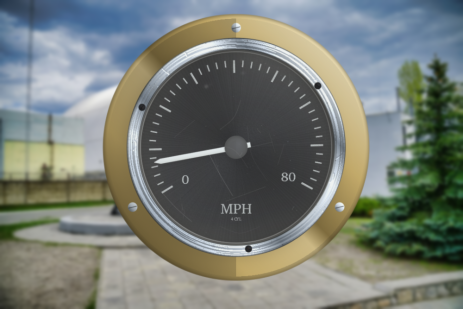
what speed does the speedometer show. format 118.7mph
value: 7mph
